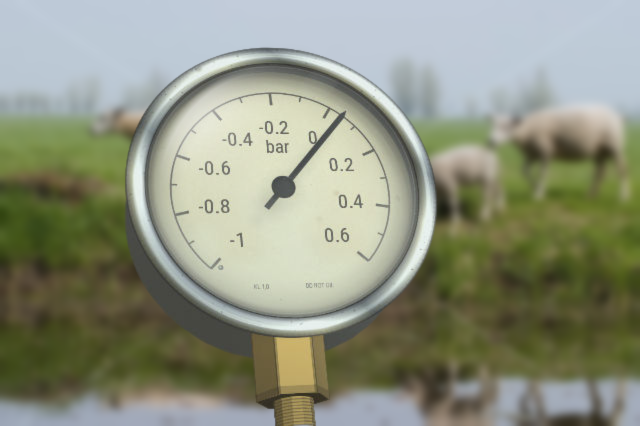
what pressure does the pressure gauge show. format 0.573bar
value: 0.05bar
